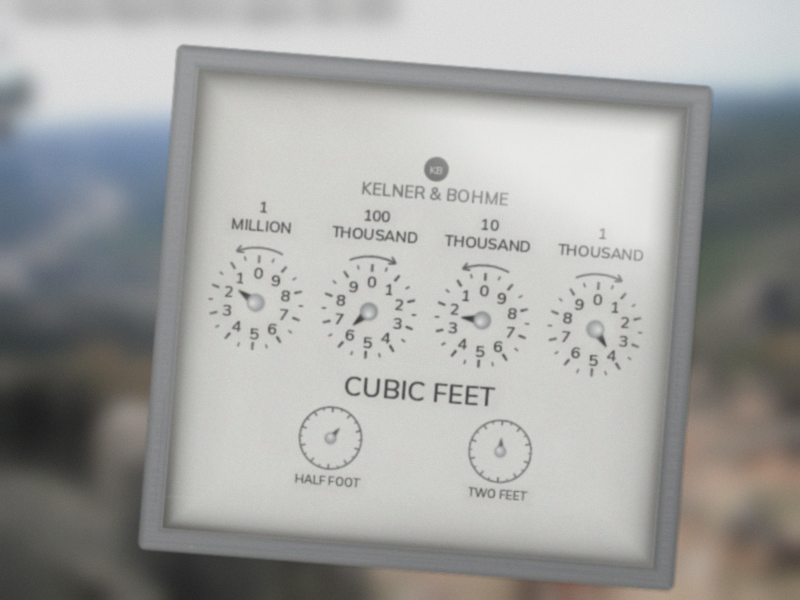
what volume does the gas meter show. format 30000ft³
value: 162400ft³
